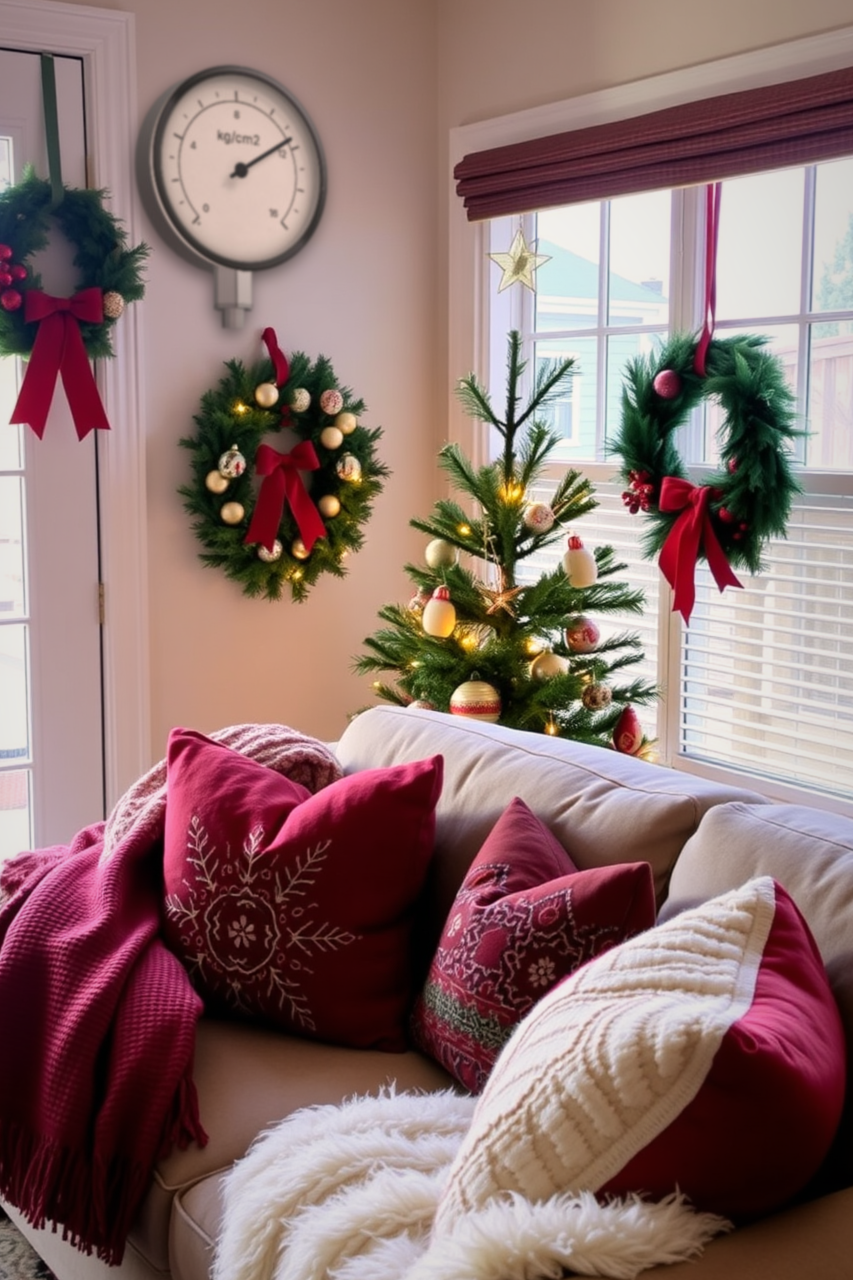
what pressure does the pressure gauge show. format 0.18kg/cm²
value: 11.5kg/cm²
